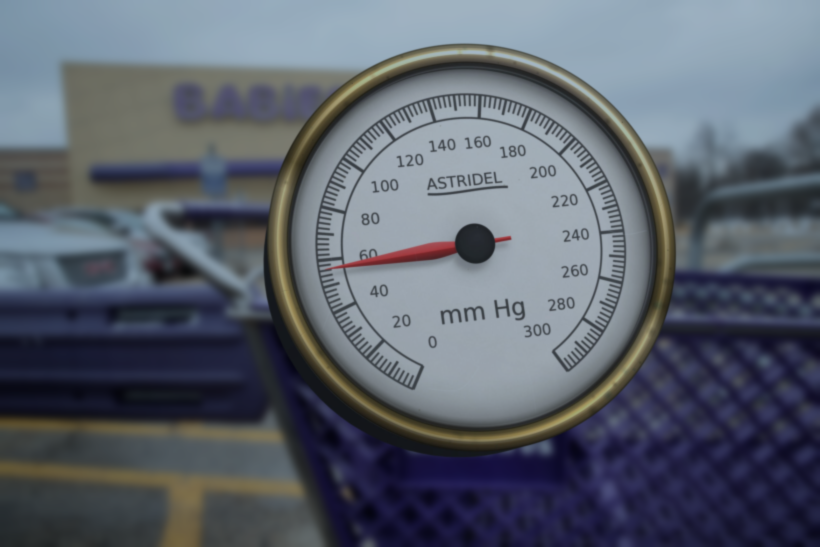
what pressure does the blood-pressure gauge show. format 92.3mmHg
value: 56mmHg
